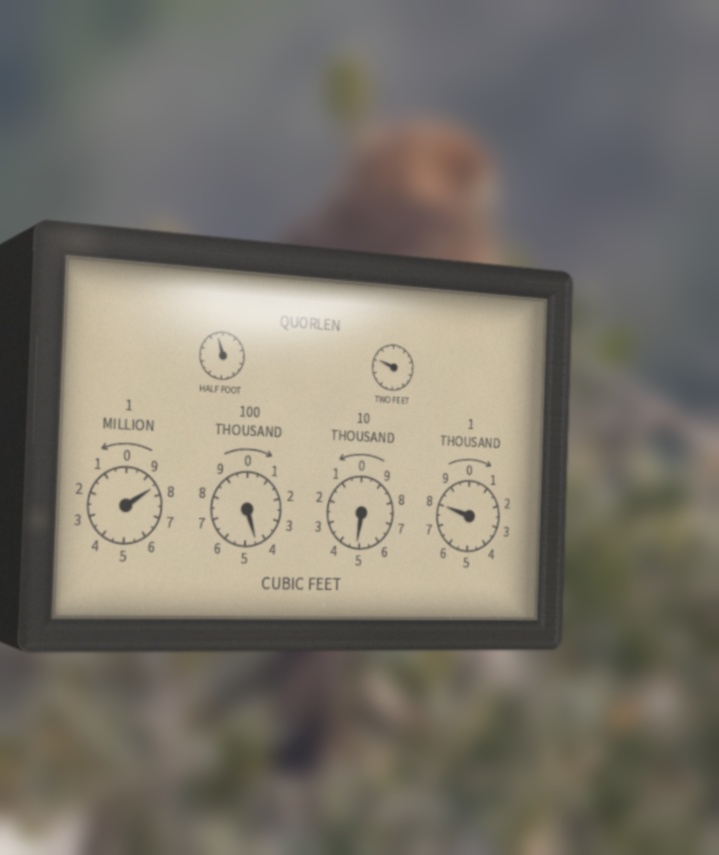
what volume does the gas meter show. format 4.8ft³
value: 844800ft³
